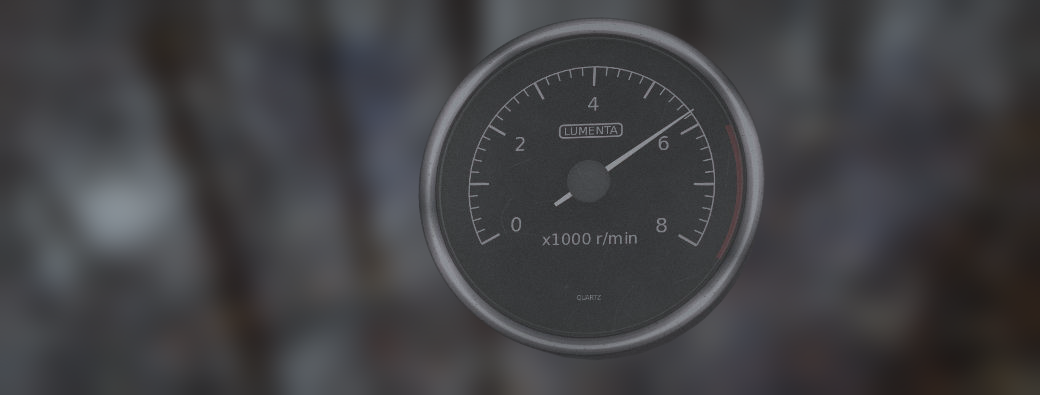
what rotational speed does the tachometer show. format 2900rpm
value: 5800rpm
